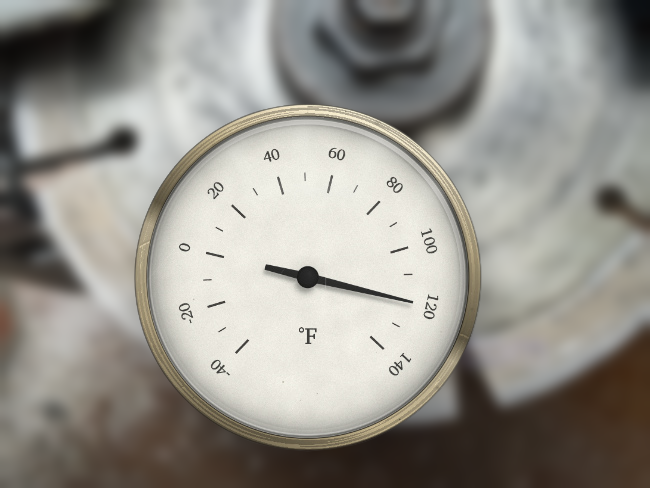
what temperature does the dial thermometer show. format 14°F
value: 120°F
